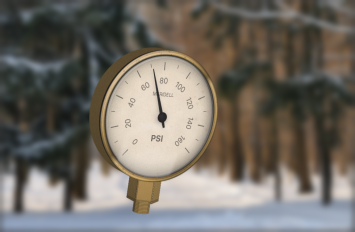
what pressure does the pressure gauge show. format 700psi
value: 70psi
